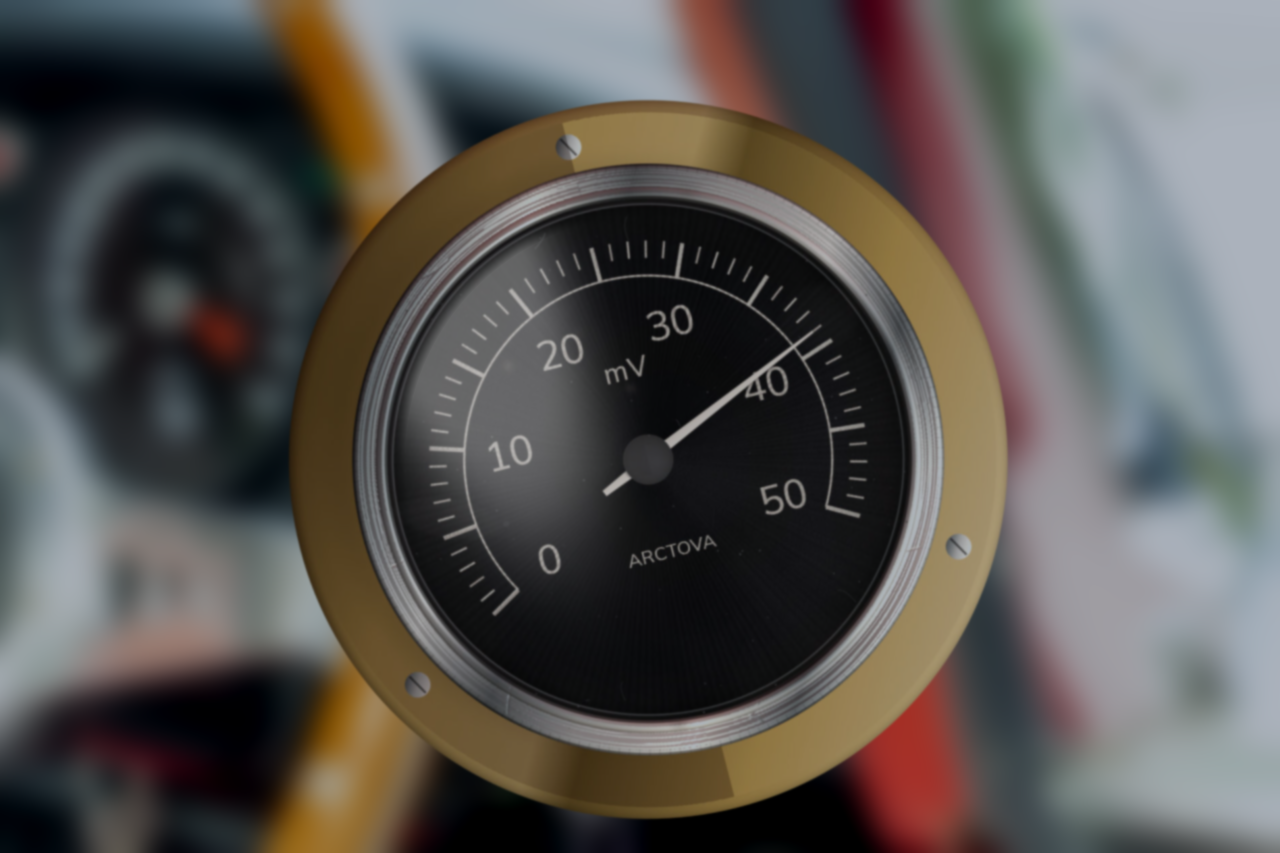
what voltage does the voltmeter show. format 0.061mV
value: 39mV
